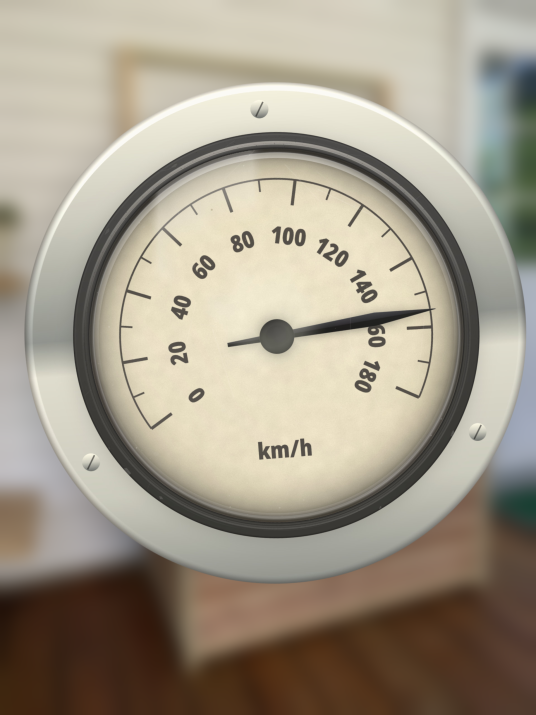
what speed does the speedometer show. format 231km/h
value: 155km/h
